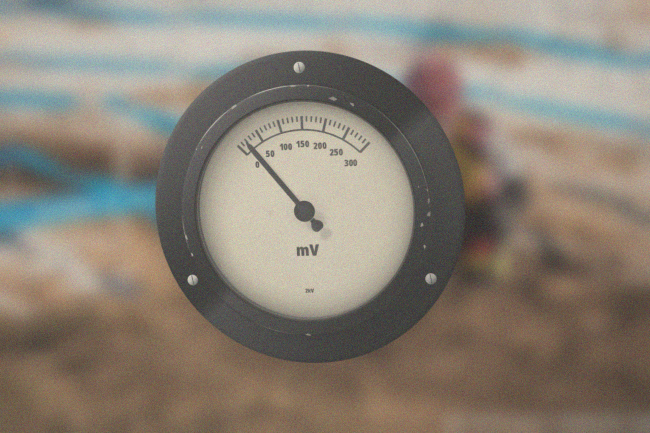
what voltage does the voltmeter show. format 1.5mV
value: 20mV
